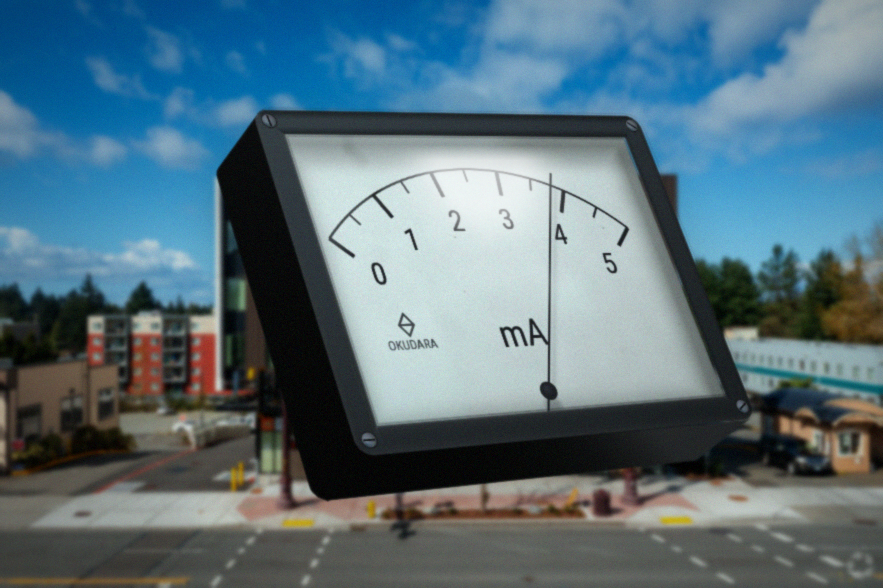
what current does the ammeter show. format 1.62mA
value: 3.75mA
